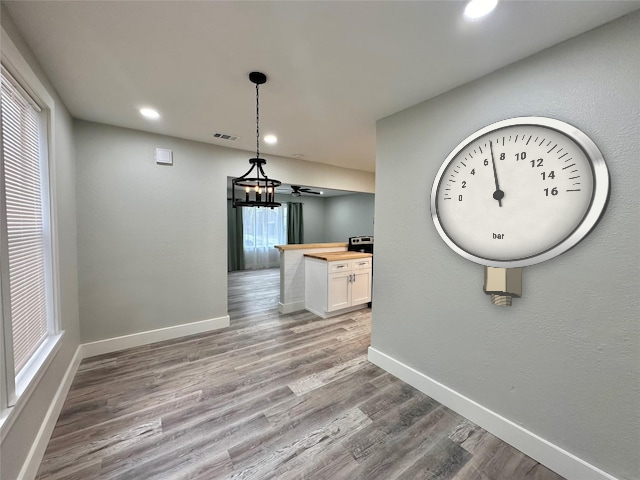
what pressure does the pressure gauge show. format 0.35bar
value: 7bar
